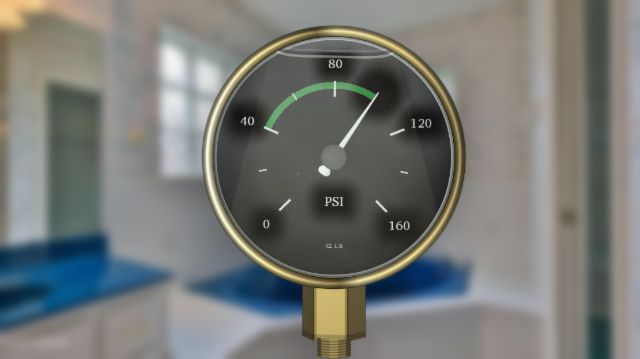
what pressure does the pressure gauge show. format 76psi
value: 100psi
